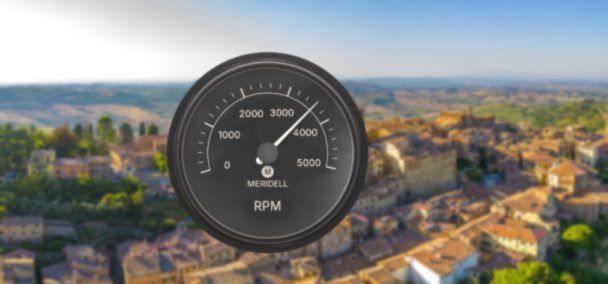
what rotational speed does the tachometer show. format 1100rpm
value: 3600rpm
